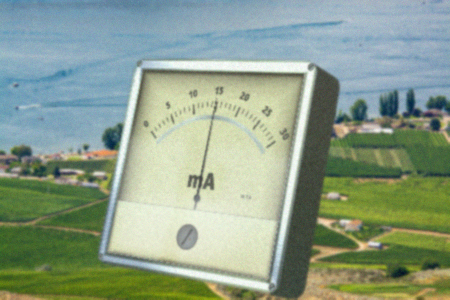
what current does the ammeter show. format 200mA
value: 15mA
